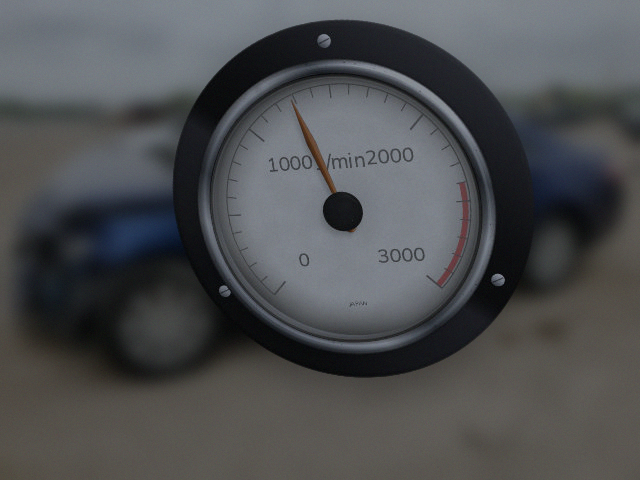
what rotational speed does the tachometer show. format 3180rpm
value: 1300rpm
